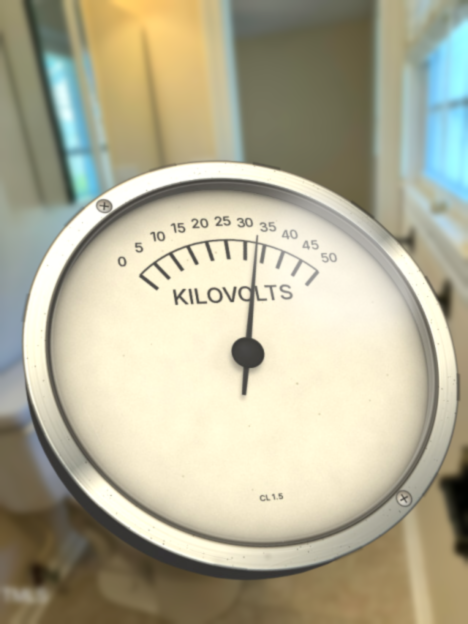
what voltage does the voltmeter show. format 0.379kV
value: 32.5kV
